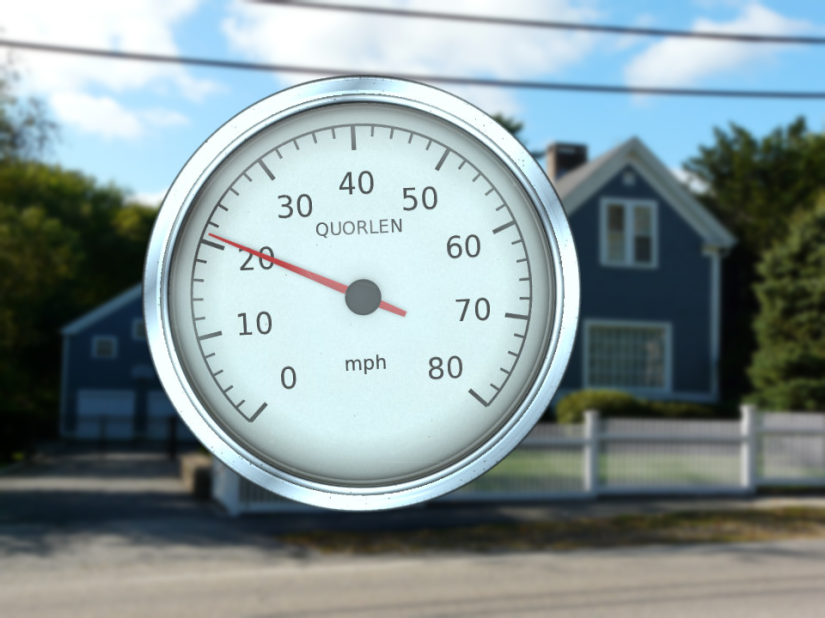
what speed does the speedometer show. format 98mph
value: 21mph
